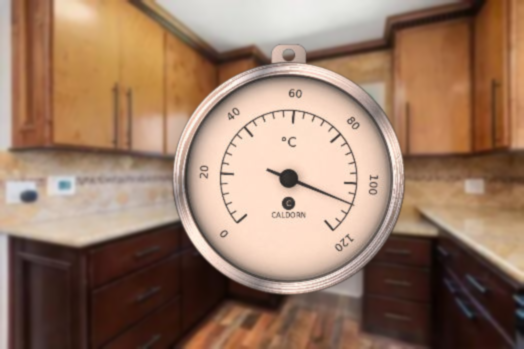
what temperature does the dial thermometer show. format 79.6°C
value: 108°C
